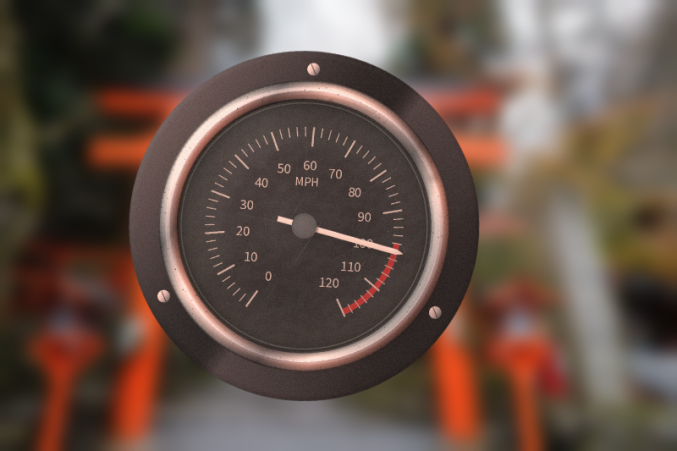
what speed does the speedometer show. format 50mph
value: 100mph
